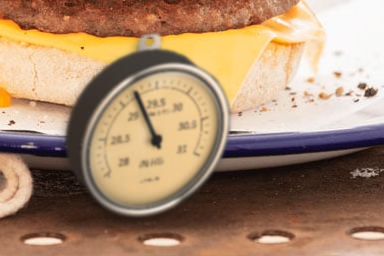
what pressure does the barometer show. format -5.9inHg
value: 29.2inHg
